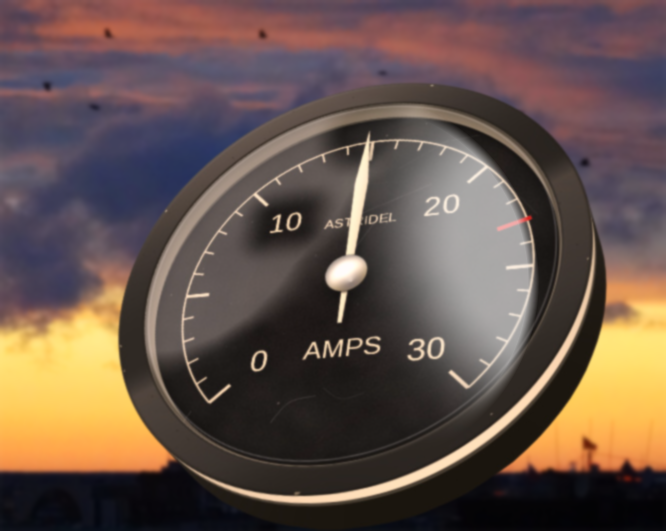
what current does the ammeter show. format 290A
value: 15A
